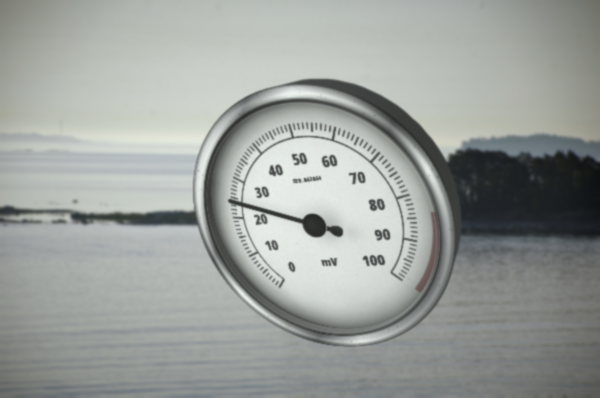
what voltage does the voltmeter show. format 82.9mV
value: 25mV
